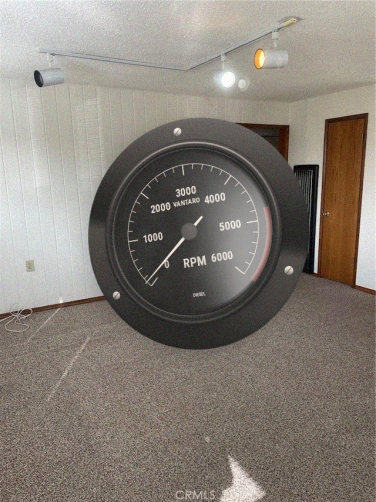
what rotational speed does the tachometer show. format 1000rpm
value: 100rpm
